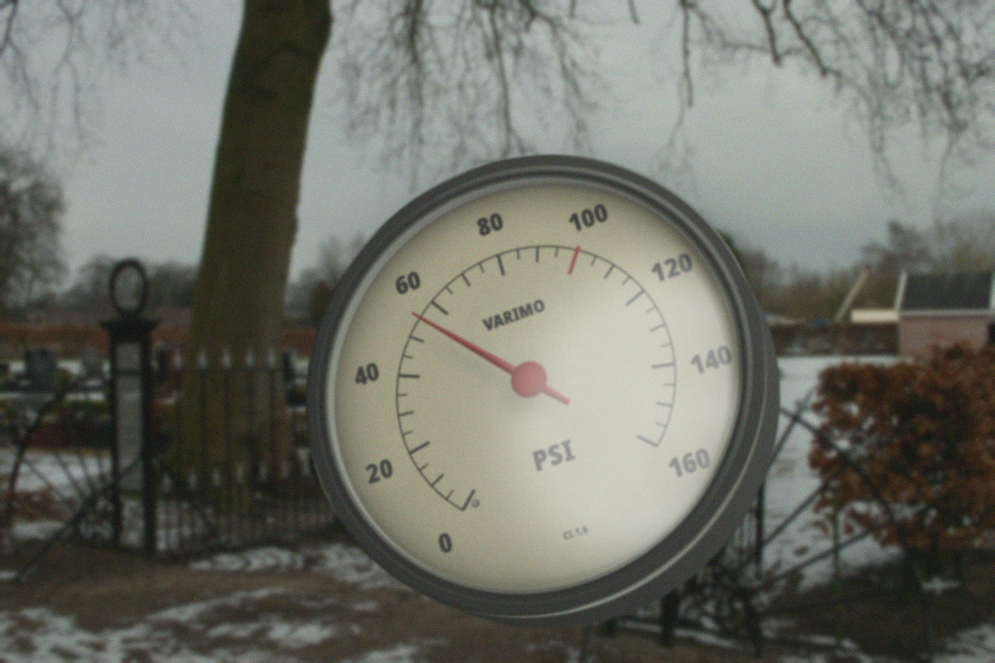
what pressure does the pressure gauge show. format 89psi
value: 55psi
